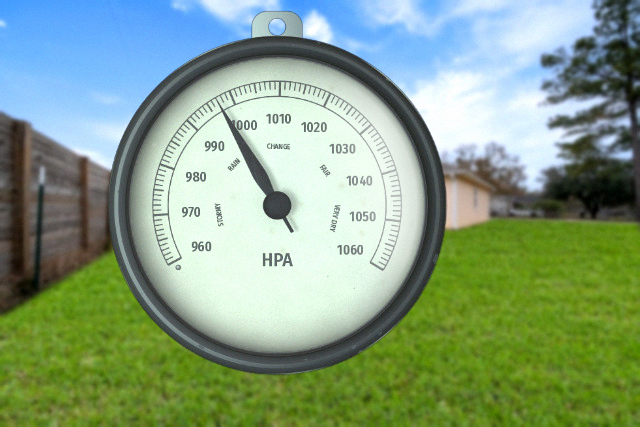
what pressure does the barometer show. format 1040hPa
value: 997hPa
